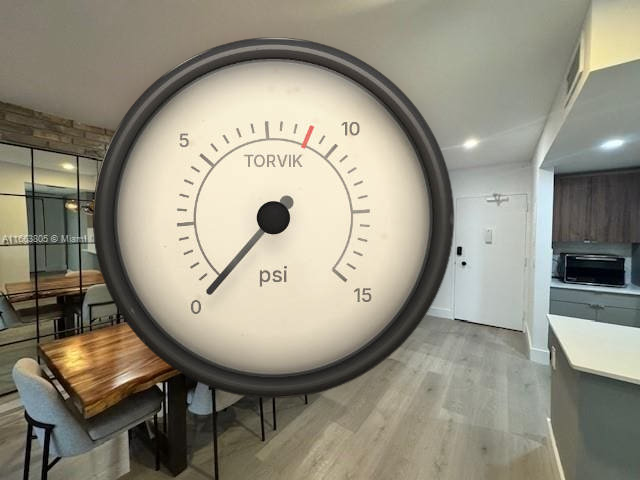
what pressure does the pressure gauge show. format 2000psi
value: 0psi
